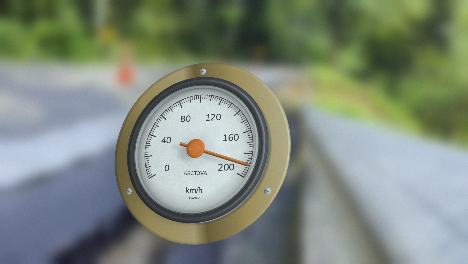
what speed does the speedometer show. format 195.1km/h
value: 190km/h
